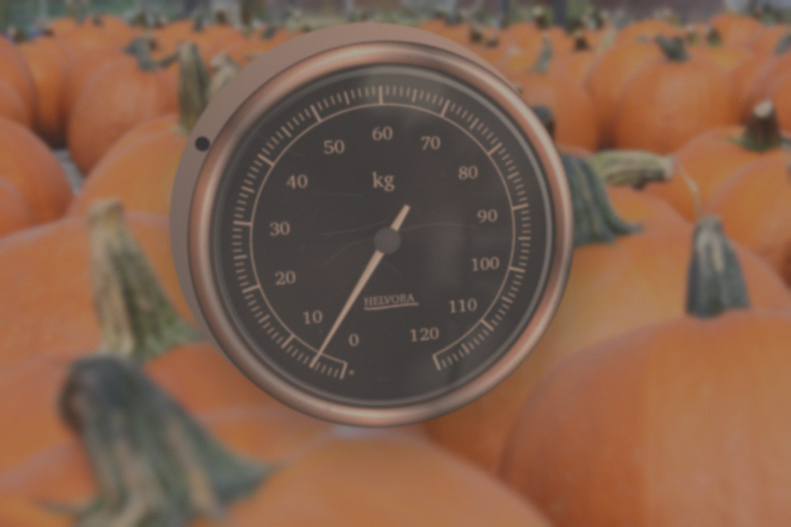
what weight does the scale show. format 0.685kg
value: 5kg
